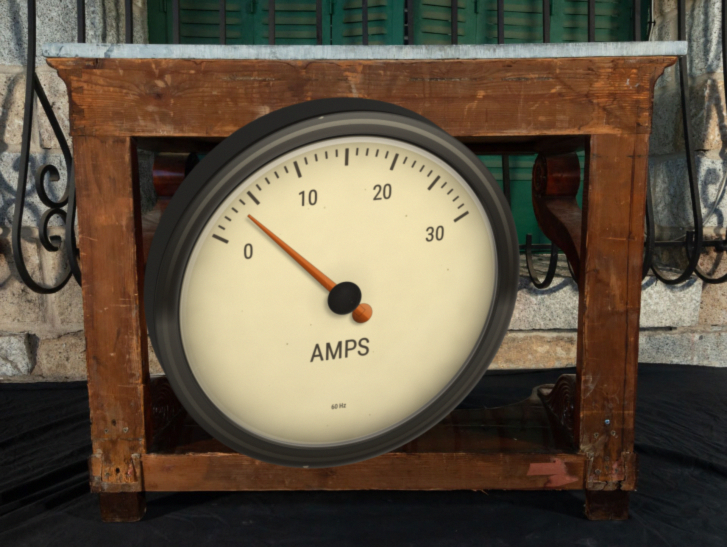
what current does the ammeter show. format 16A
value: 3.5A
